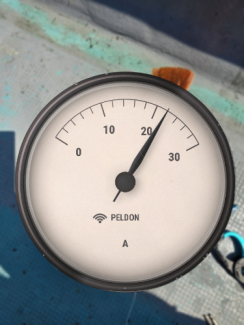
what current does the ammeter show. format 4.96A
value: 22A
